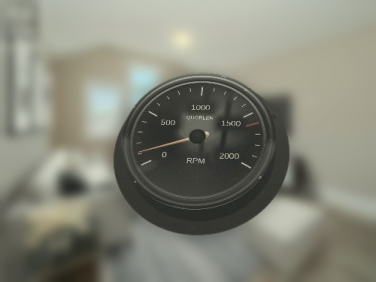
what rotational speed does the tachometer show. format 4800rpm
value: 100rpm
